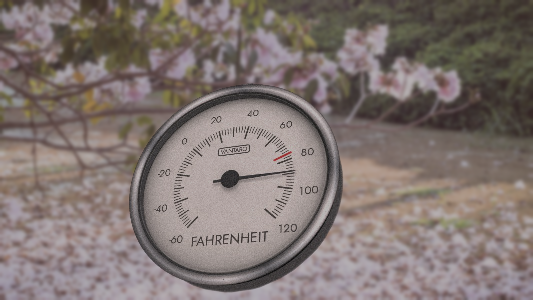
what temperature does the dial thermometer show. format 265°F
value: 90°F
